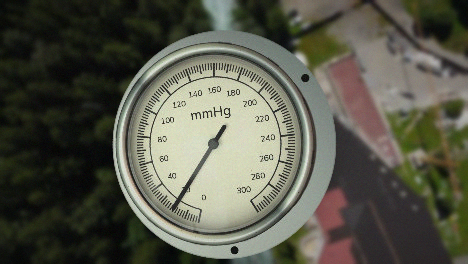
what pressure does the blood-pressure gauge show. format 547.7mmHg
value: 20mmHg
